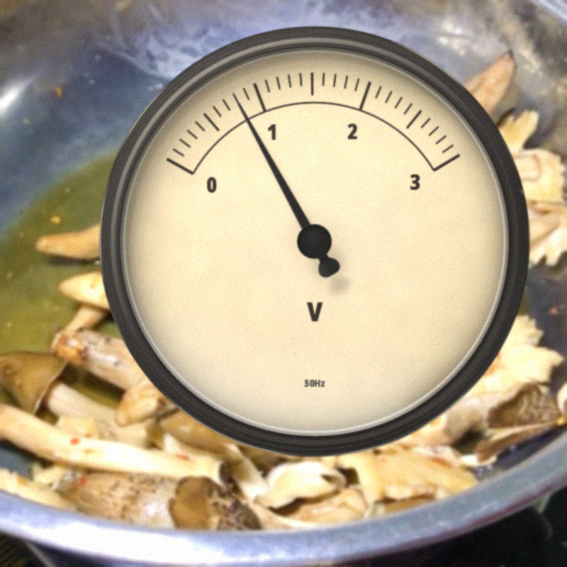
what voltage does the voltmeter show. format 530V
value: 0.8V
